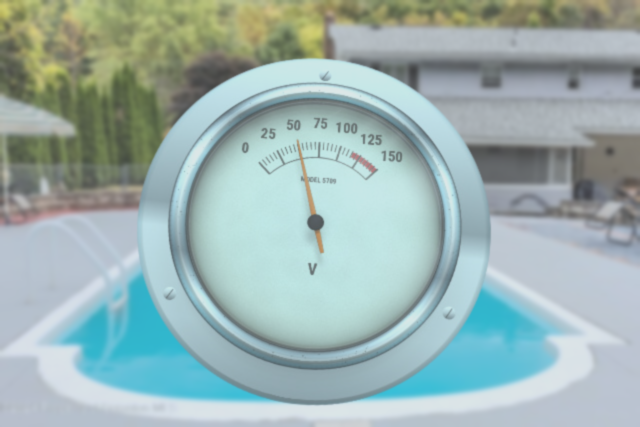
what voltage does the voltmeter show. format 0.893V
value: 50V
